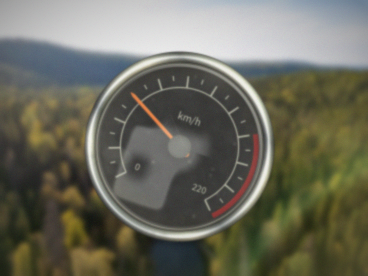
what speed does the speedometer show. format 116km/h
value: 60km/h
